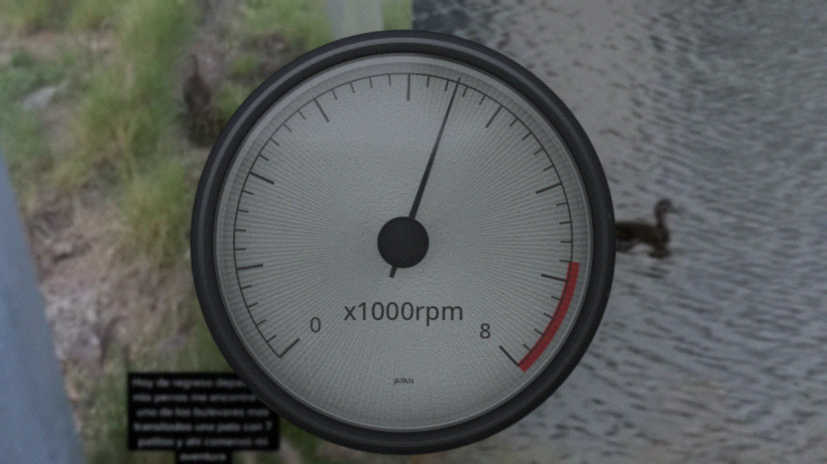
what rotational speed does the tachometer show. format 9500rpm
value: 4500rpm
